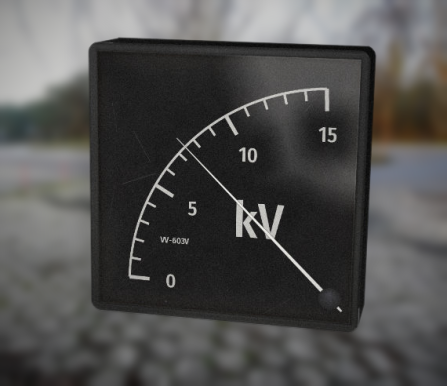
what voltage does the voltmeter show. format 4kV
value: 7.5kV
